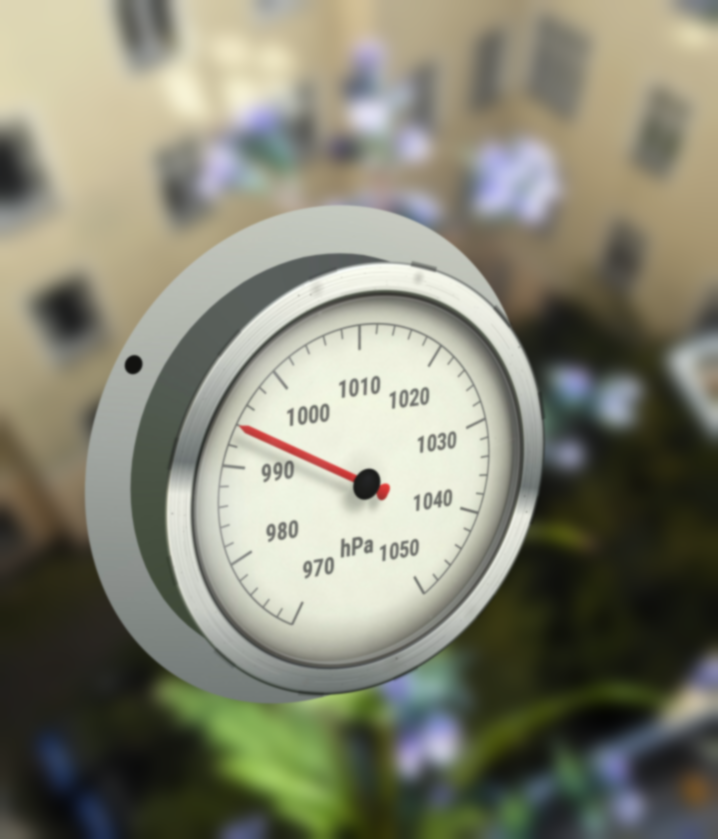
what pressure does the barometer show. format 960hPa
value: 994hPa
